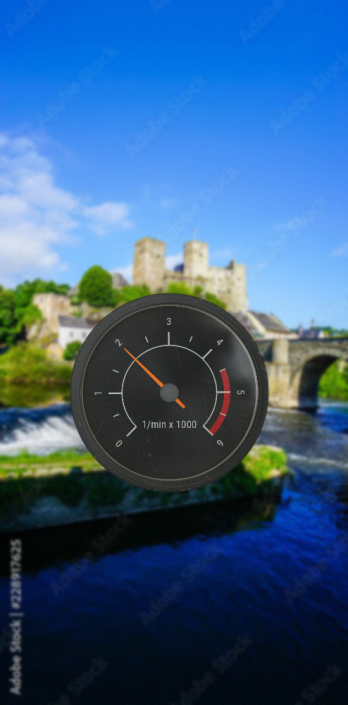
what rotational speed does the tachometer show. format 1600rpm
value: 2000rpm
